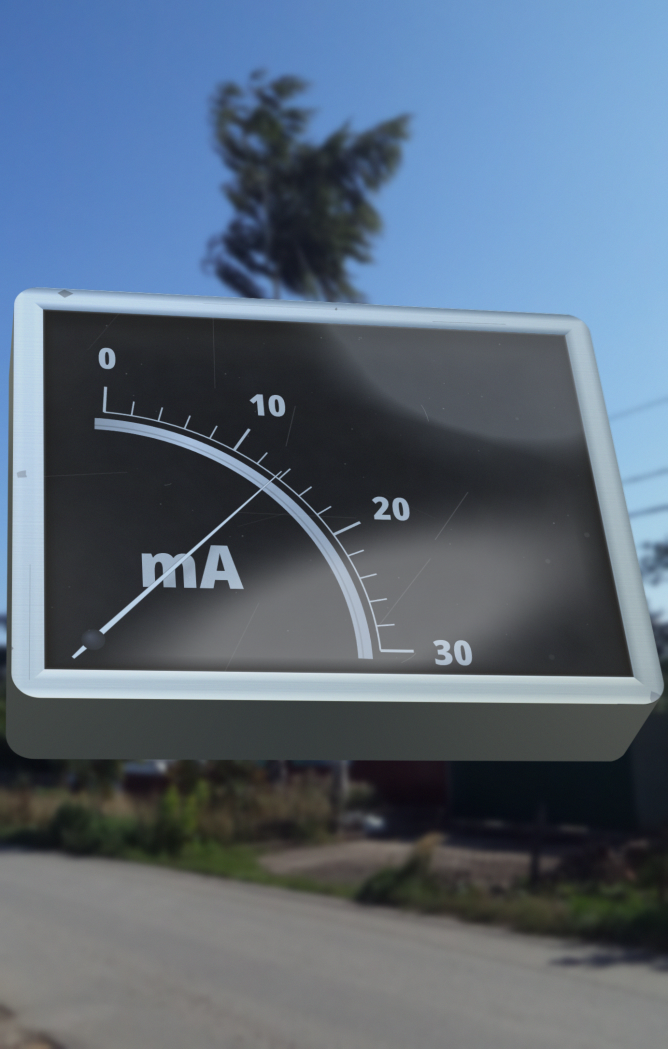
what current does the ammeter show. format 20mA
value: 14mA
